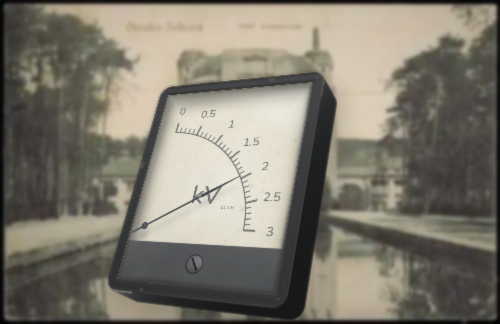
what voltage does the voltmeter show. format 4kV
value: 2kV
